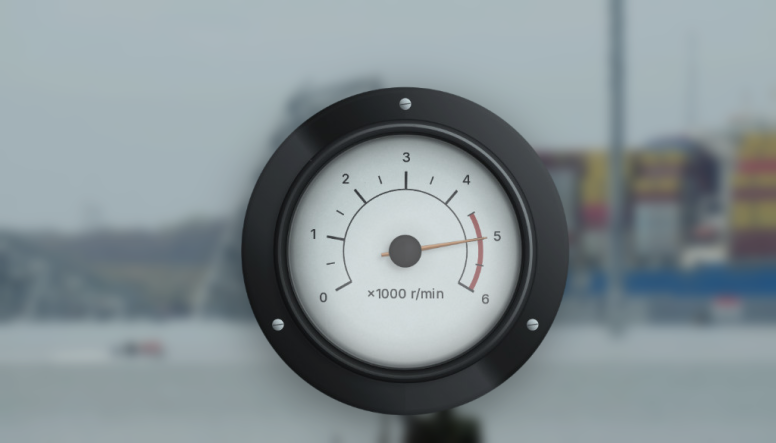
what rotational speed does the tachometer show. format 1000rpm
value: 5000rpm
